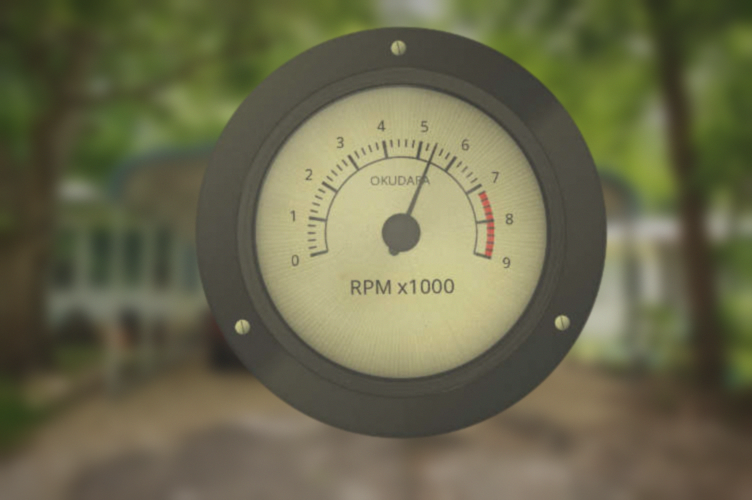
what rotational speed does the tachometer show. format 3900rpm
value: 5400rpm
